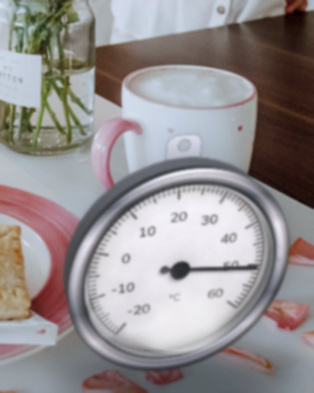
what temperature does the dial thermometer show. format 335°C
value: 50°C
